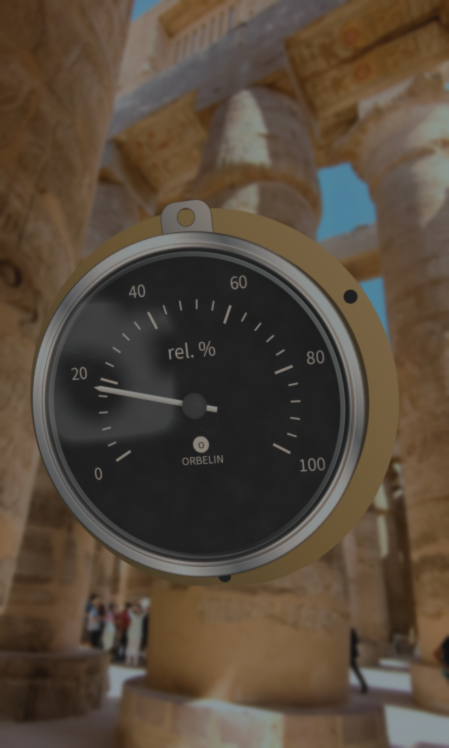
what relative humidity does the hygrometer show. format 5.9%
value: 18%
